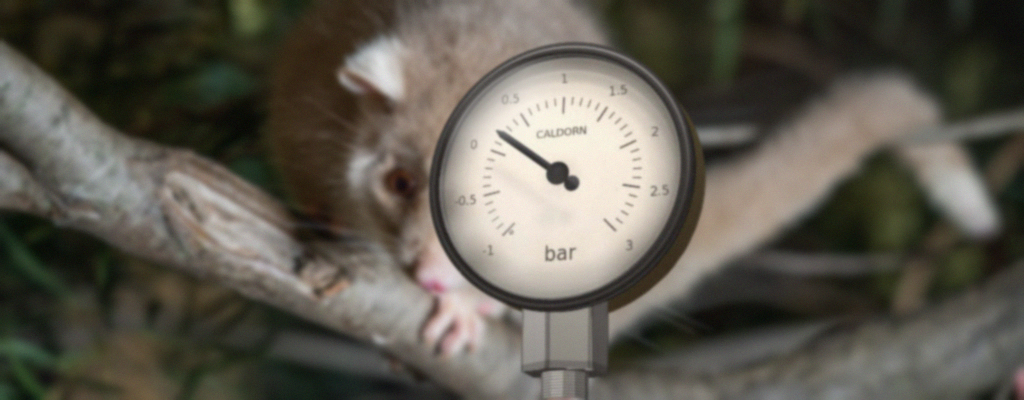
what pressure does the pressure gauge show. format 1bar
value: 0.2bar
